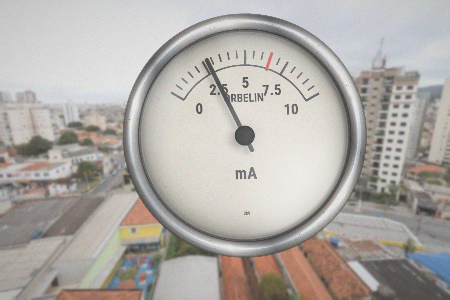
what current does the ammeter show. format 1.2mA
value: 2.75mA
